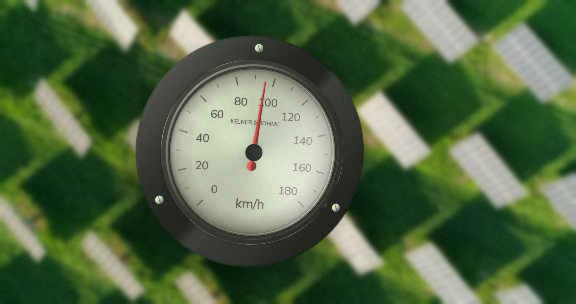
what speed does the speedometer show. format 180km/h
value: 95km/h
